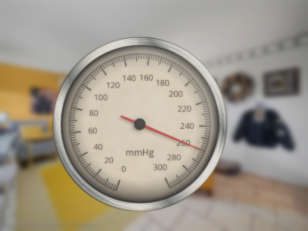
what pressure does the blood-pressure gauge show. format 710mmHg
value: 260mmHg
